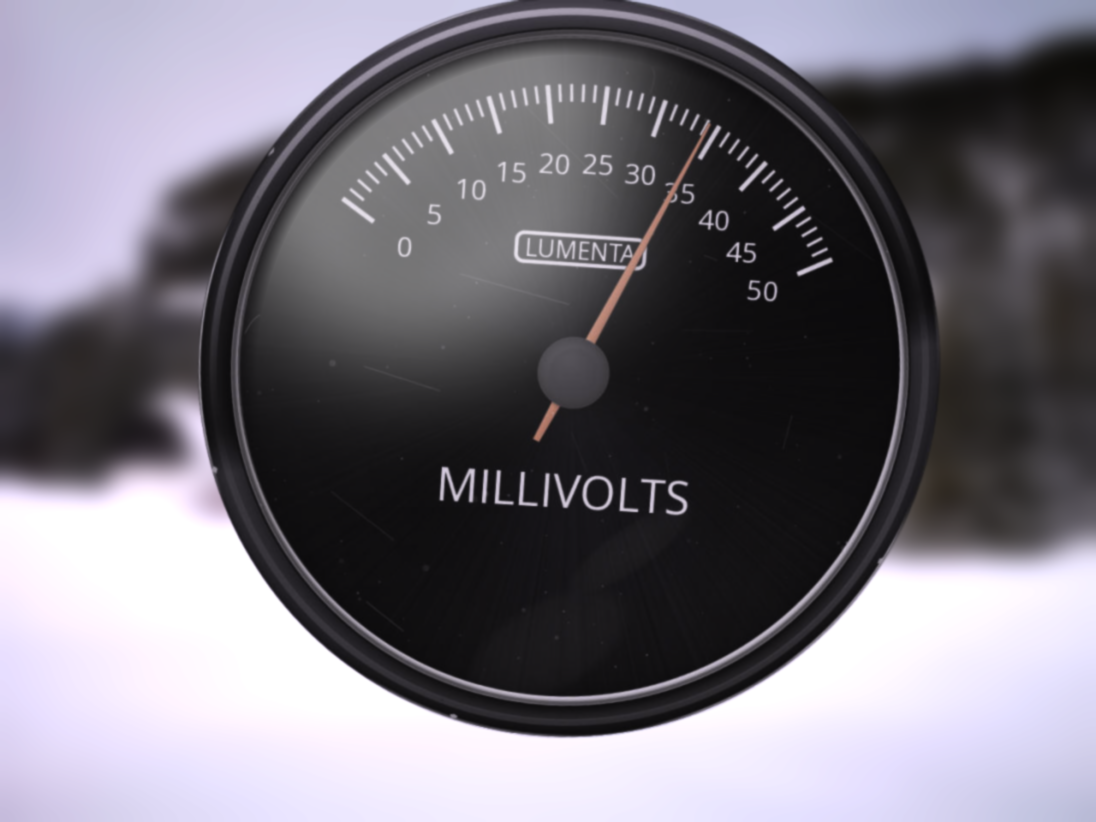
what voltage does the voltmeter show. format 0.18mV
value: 34mV
